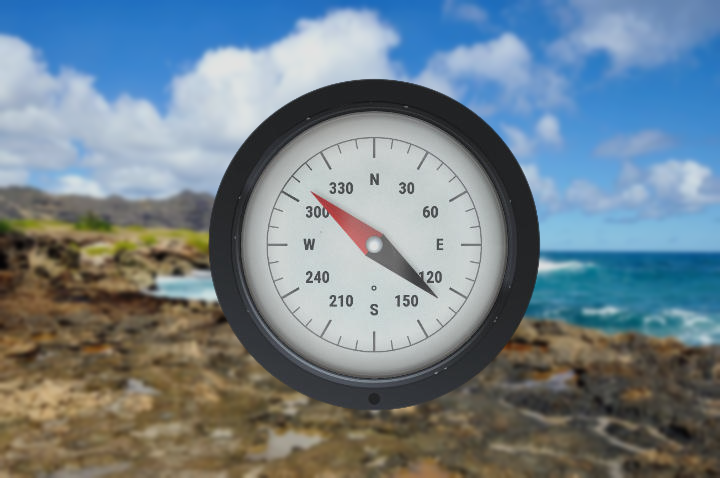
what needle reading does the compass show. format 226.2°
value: 310°
